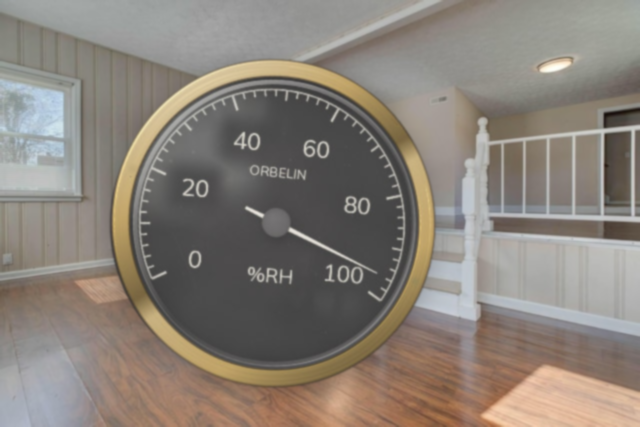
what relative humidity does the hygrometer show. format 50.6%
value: 96%
